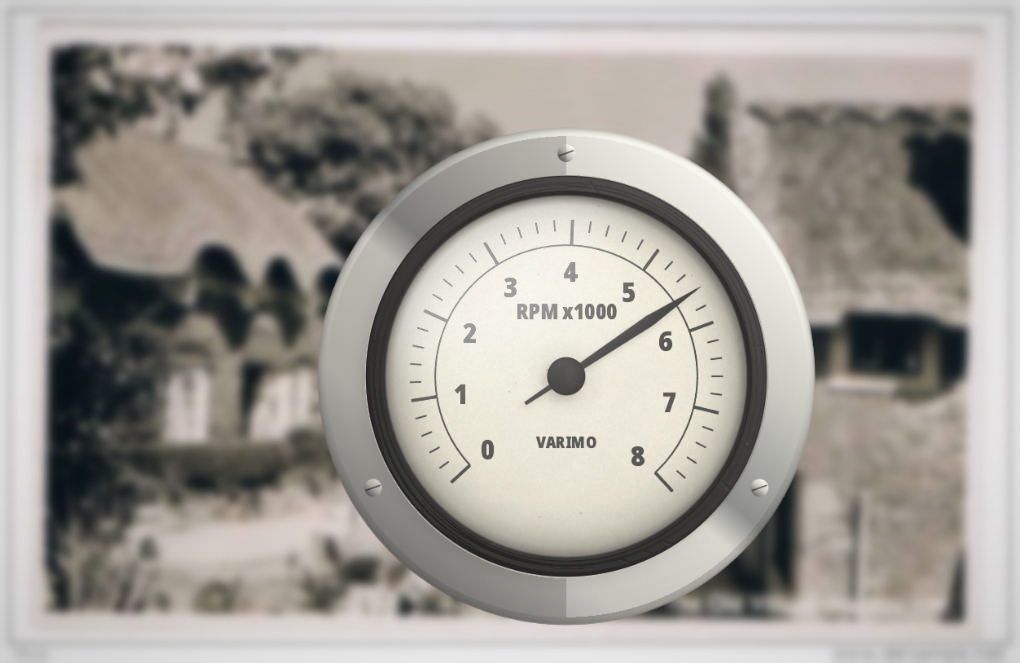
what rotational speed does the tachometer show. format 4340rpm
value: 5600rpm
